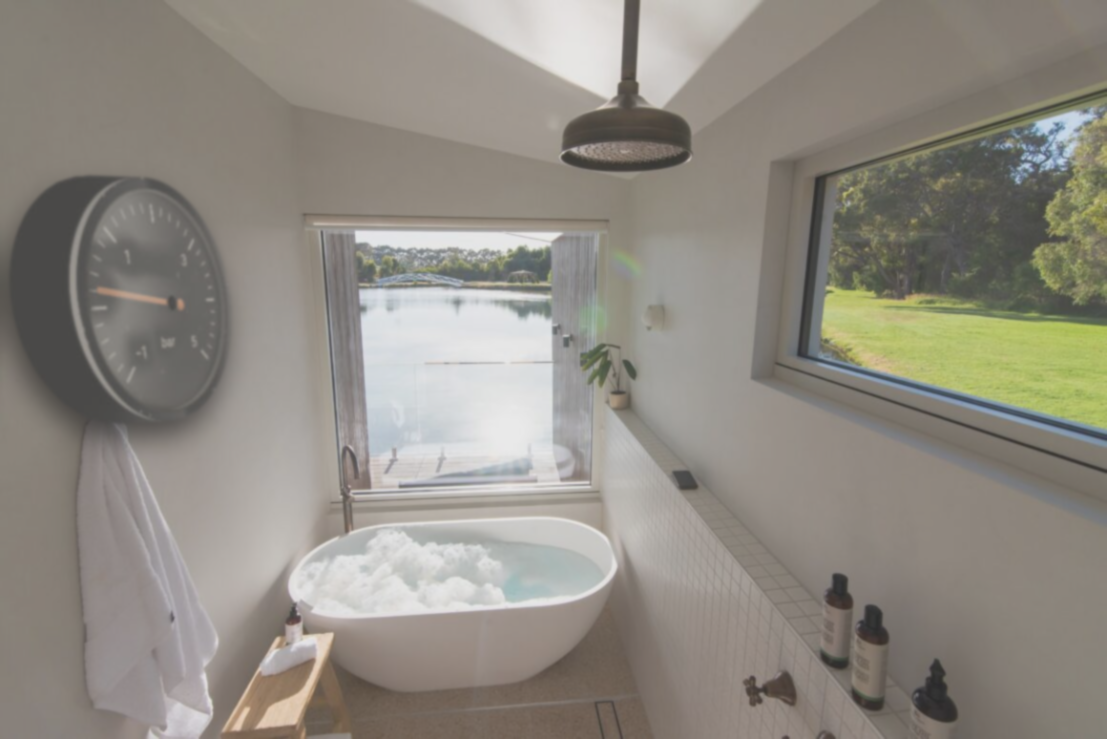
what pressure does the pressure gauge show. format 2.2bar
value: 0.2bar
